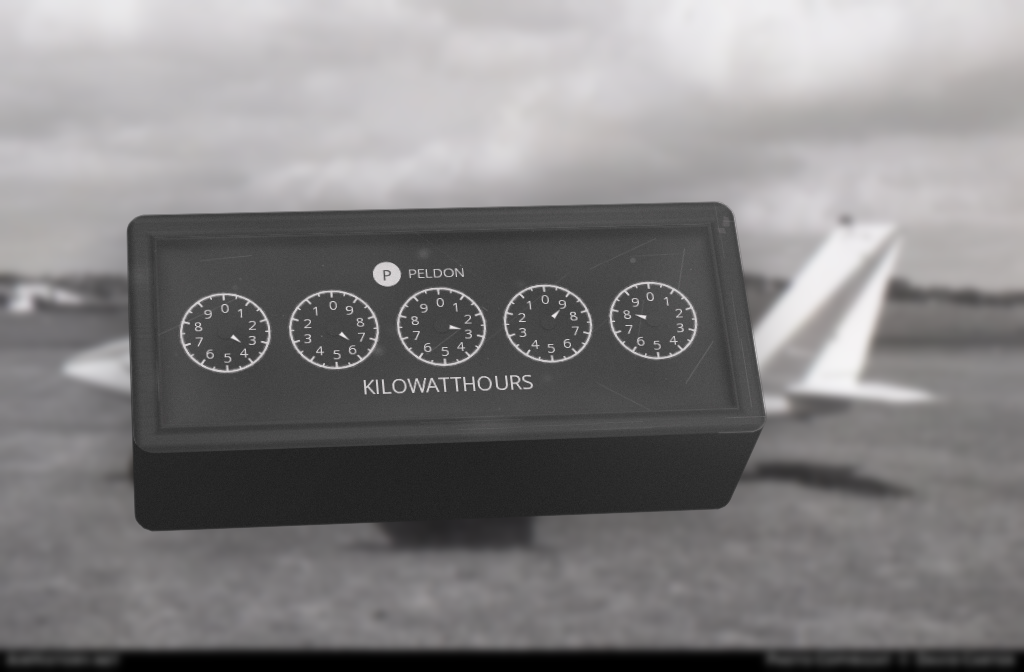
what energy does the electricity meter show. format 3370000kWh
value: 36288kWh
